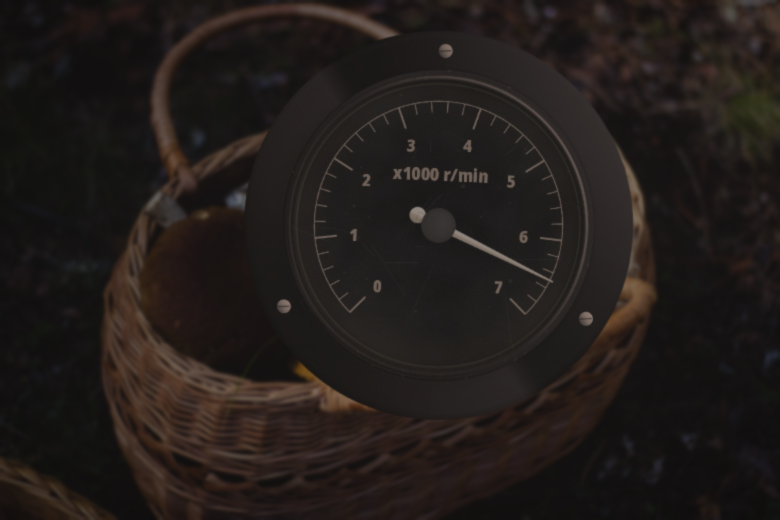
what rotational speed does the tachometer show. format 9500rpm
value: 6500rpm
